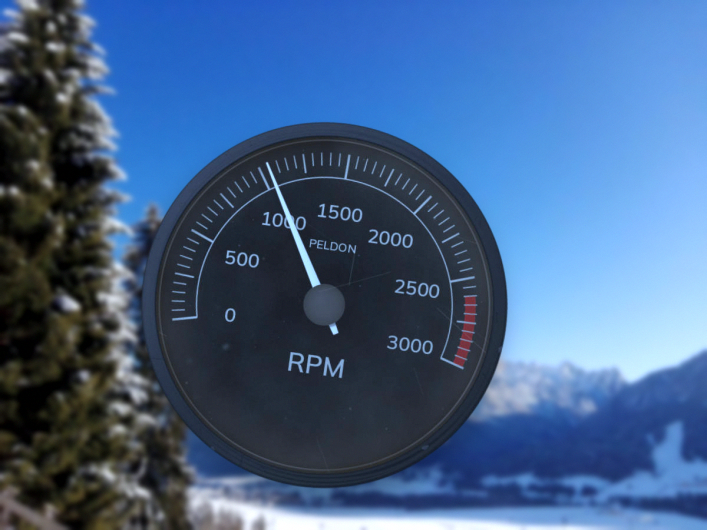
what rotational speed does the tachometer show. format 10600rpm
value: 1050rpm
